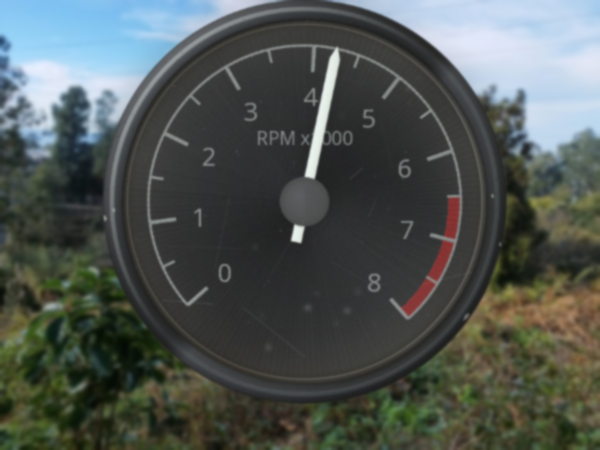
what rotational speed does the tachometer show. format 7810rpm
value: 4250rpm
